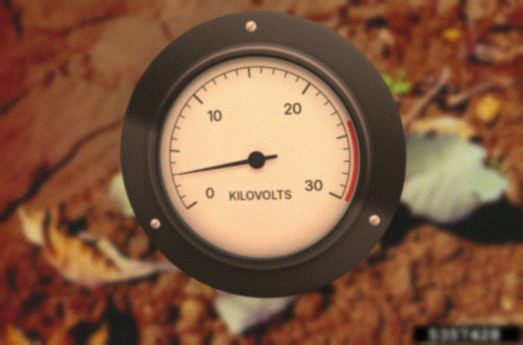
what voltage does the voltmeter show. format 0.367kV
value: 3kV
